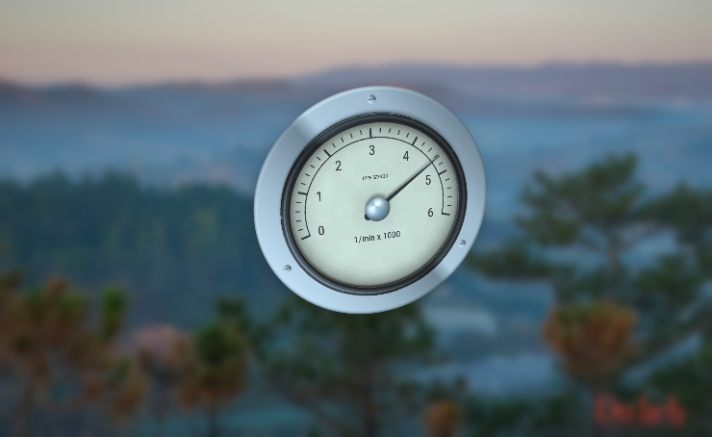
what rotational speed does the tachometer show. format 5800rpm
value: 4600rpm
